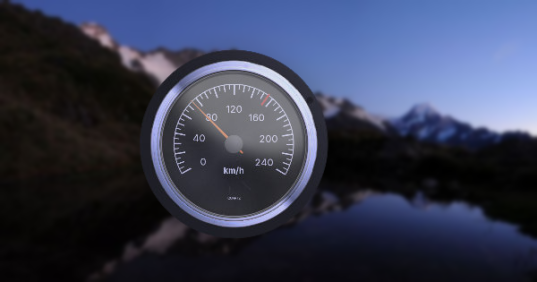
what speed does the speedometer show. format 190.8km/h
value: 75km/h
